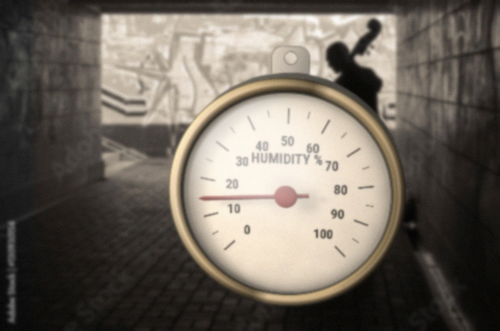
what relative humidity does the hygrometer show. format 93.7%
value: 15%
